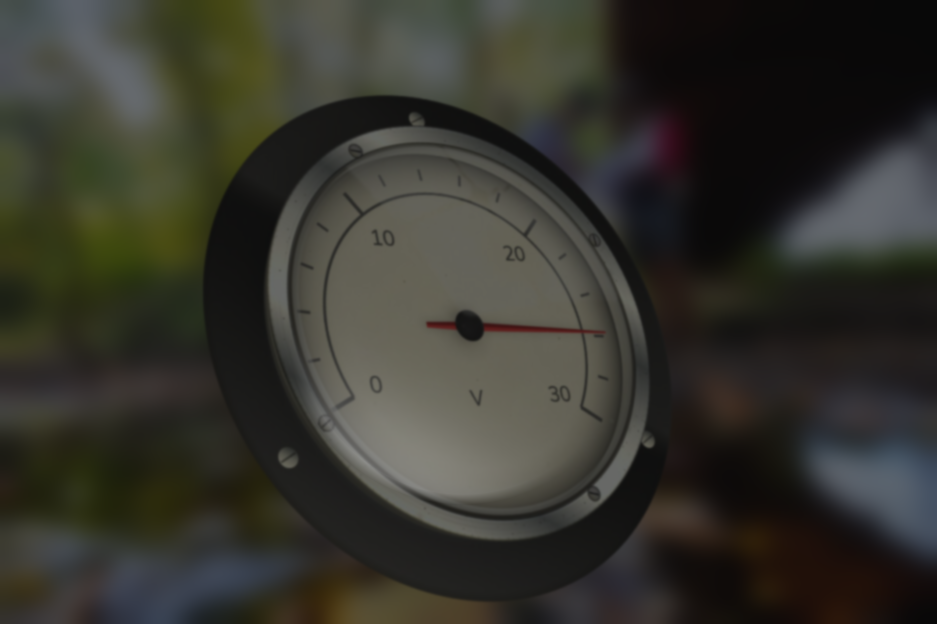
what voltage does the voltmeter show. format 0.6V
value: 26V
